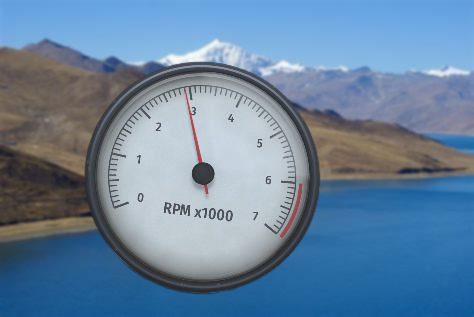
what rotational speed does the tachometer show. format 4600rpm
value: 2900rpm
